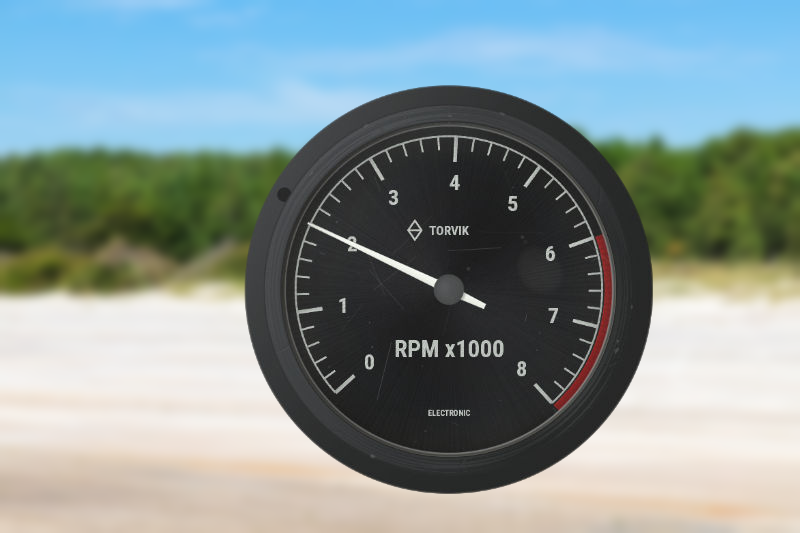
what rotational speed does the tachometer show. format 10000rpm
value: 2000rpm
